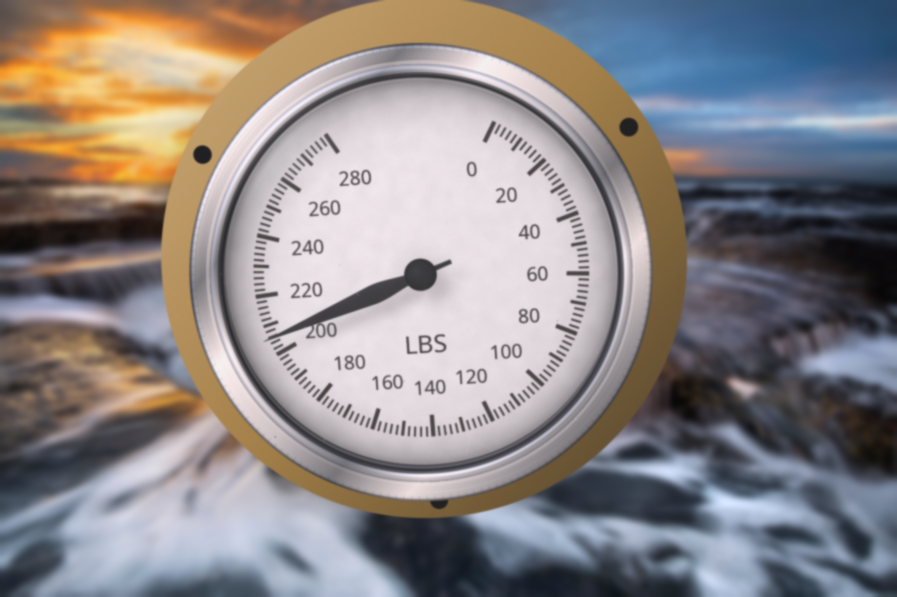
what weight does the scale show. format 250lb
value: 206lb
